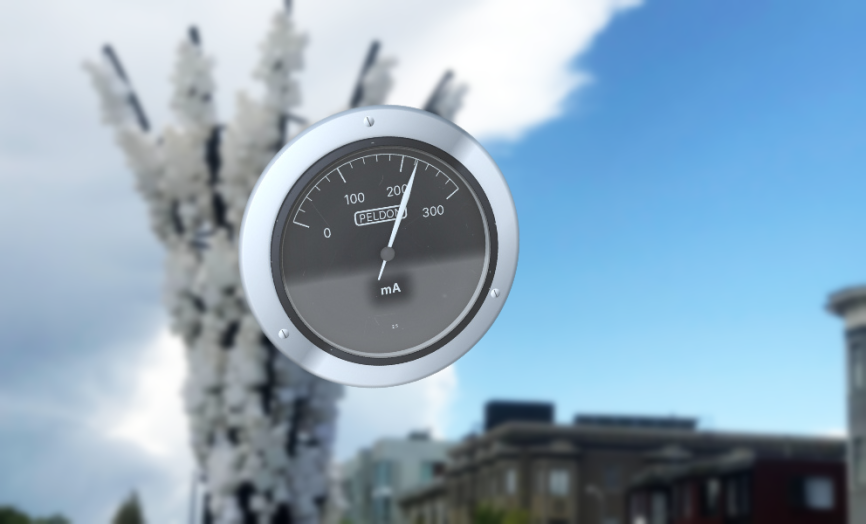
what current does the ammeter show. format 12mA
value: 220mA
